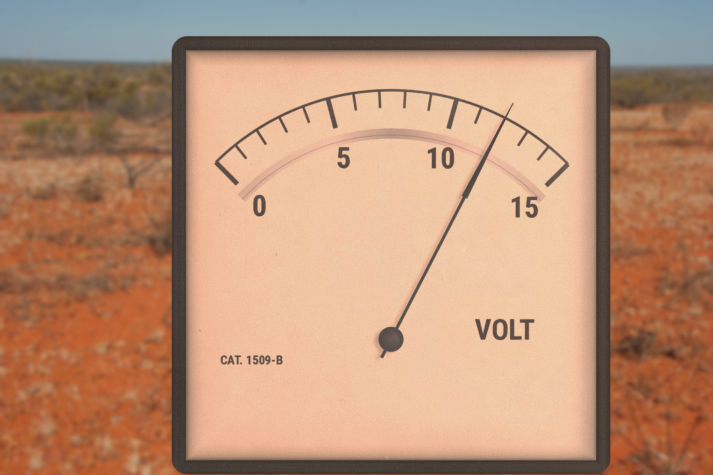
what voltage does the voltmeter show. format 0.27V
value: 12V
